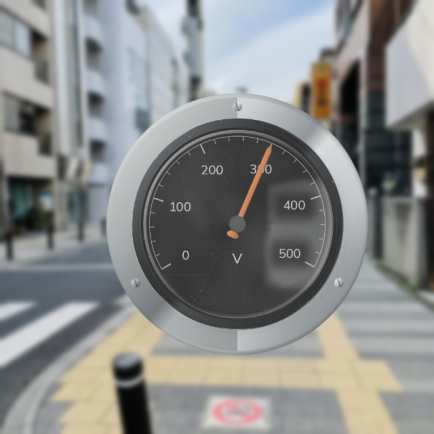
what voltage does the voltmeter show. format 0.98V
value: 300V
